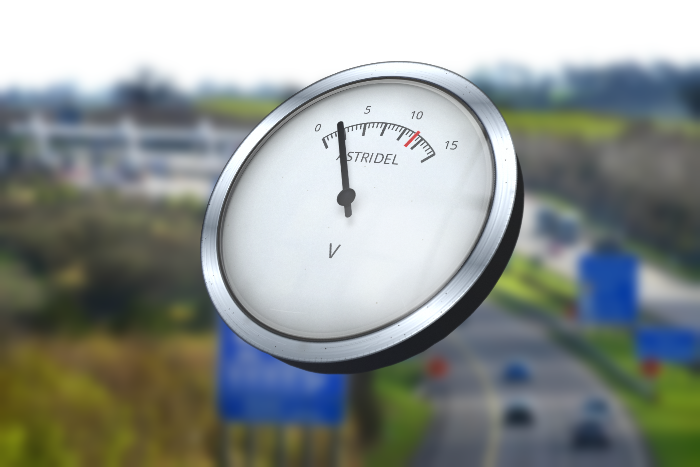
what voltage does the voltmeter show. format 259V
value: 2.5V
